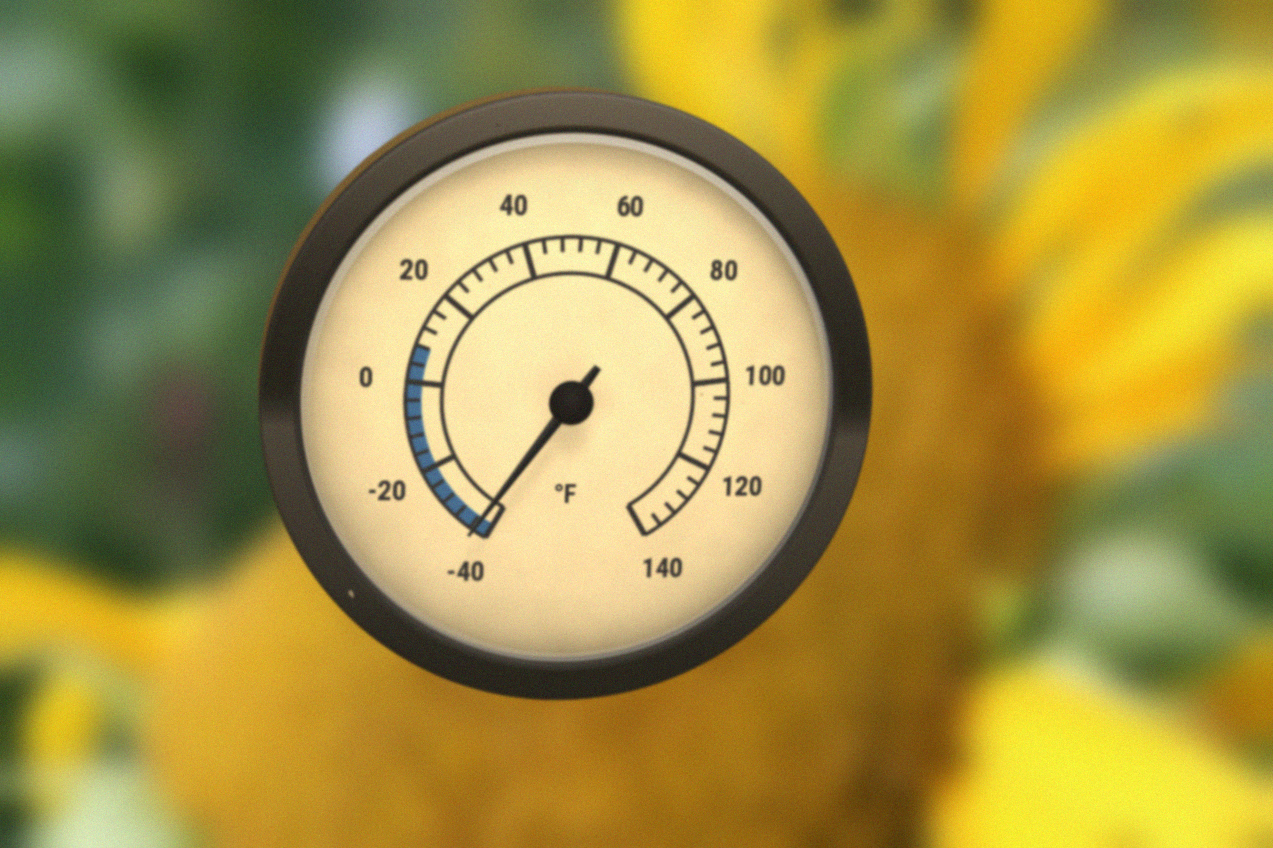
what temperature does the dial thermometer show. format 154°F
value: -36°F
